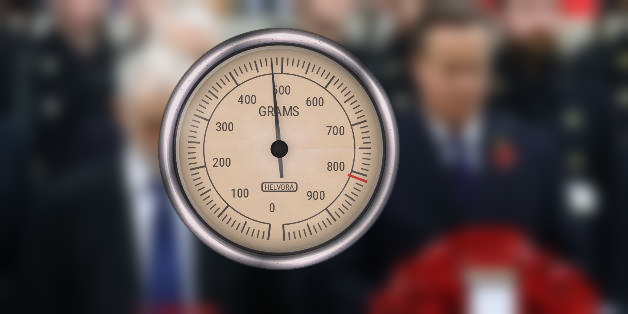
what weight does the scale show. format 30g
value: 480g
